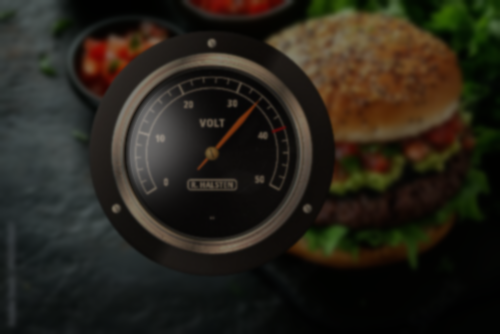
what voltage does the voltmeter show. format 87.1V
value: 34V
